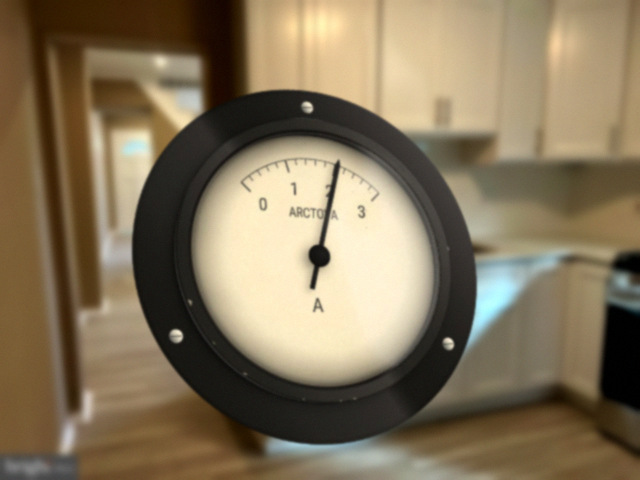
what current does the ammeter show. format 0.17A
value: 2A
